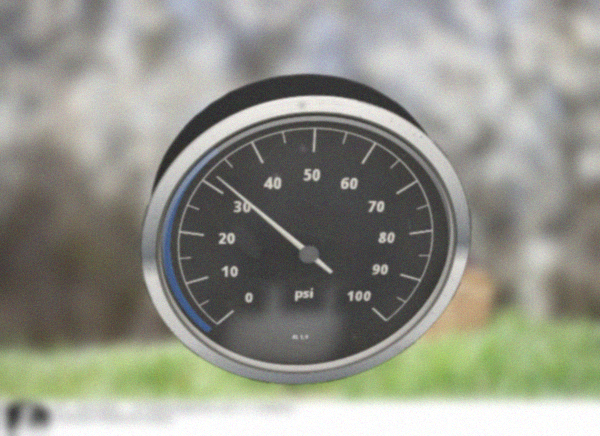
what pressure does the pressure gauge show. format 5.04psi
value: 32.5psi
